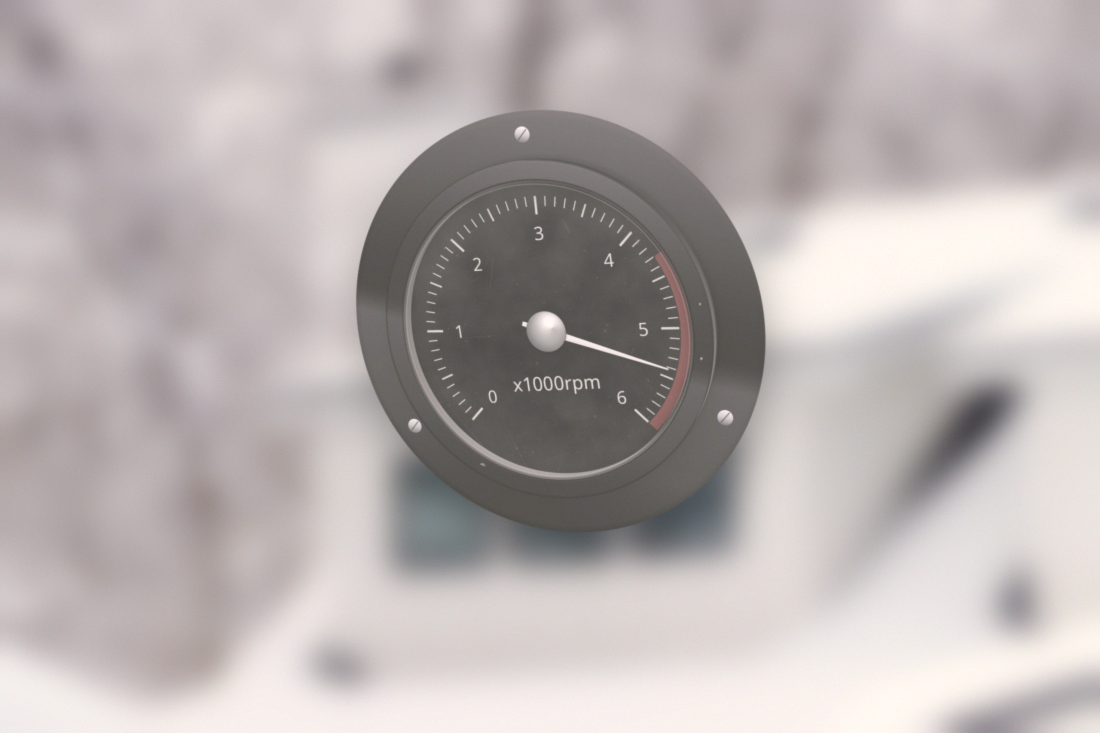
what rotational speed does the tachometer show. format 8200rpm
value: 5400rpm
